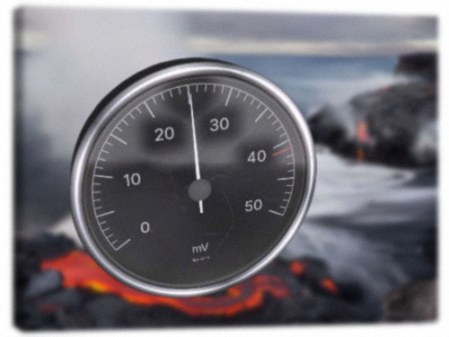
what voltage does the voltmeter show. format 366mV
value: 25mV
